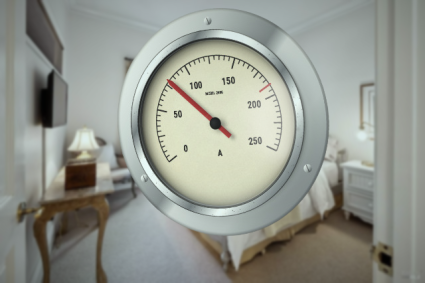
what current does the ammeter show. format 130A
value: 80A
